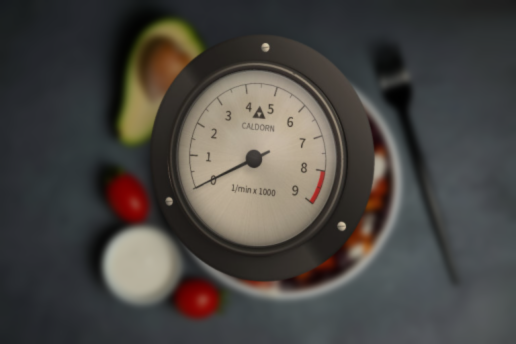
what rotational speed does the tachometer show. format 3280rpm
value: 0rpm
